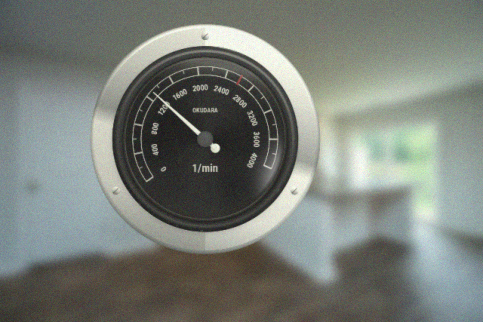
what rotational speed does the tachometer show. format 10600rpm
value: 1300rpm
